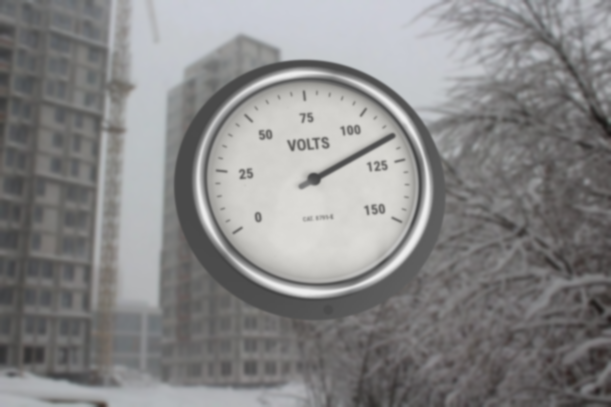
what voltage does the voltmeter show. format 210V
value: 115V
